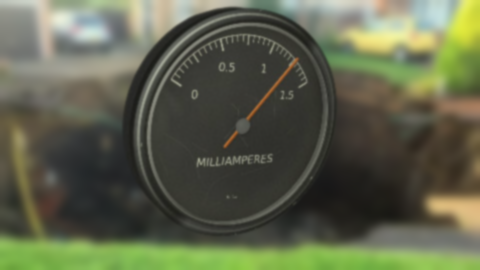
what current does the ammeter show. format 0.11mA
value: 1.25mA
